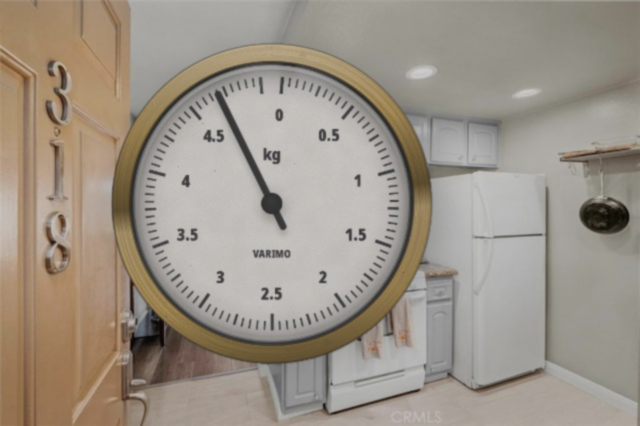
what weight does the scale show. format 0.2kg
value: 4.7kg
